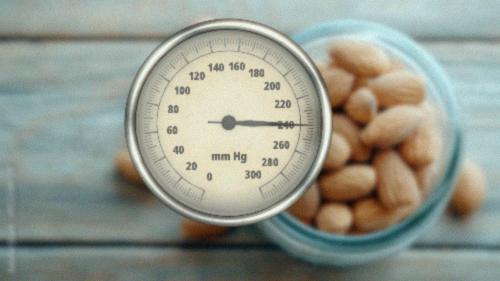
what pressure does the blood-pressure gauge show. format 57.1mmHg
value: 240mmHg
